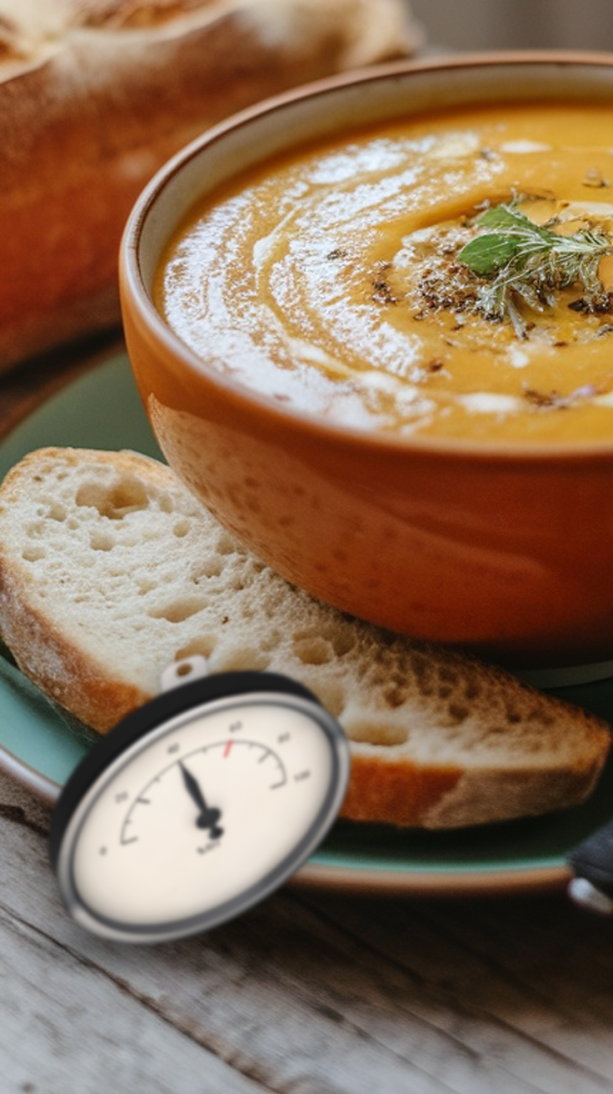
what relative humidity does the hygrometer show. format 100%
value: 40%
